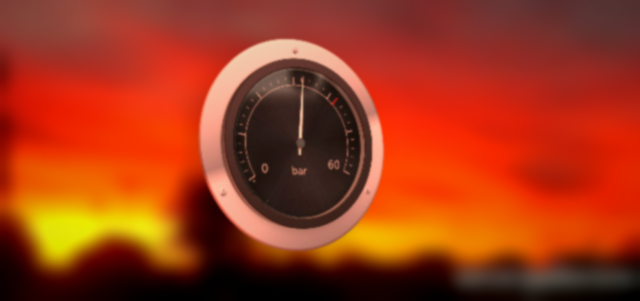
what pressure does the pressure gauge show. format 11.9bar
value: 32bar
